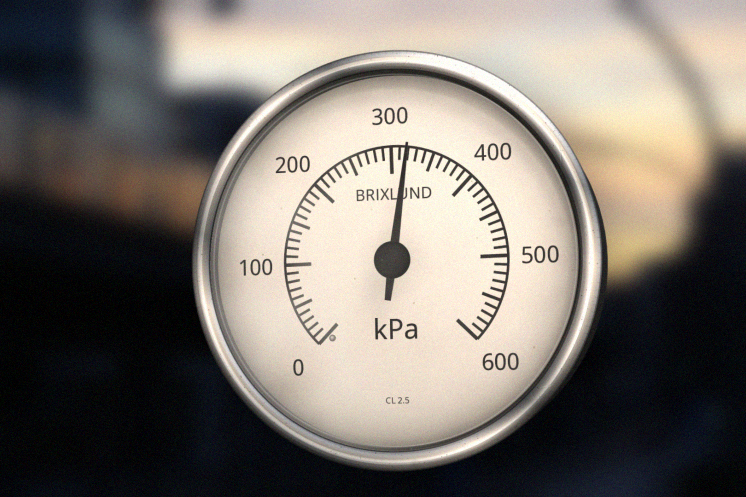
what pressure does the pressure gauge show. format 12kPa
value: 320kPa
